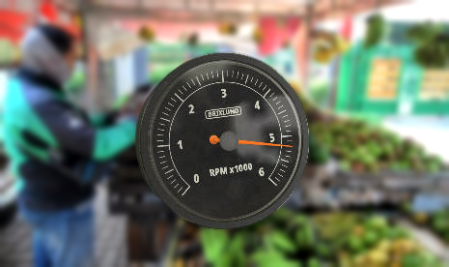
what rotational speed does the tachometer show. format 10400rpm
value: 5200rpm
